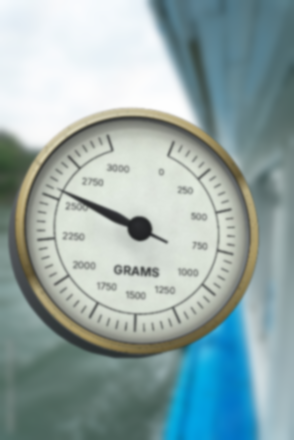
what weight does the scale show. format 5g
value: 2550g
